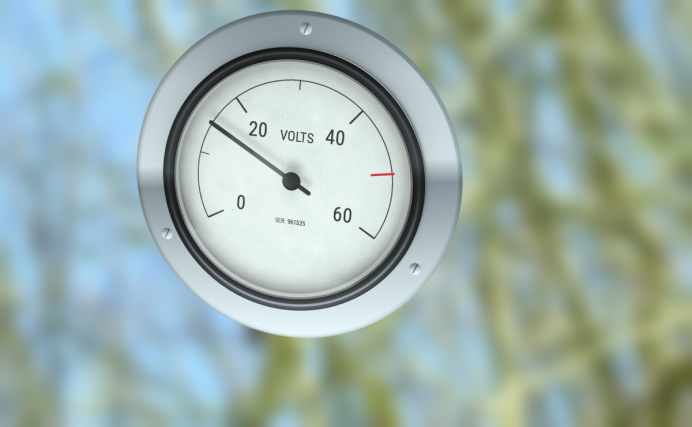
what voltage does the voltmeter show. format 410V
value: 15V
